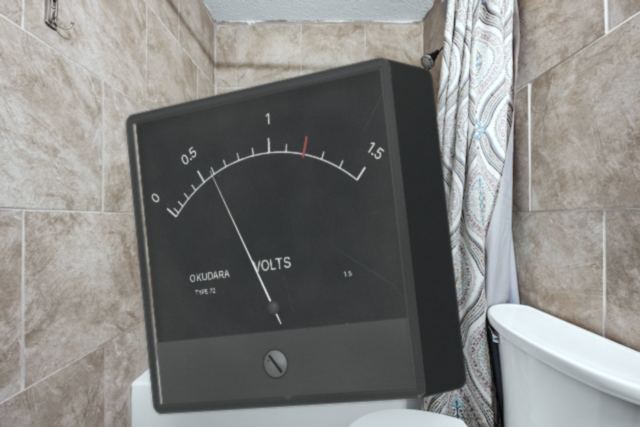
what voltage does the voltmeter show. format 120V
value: 0.6V
